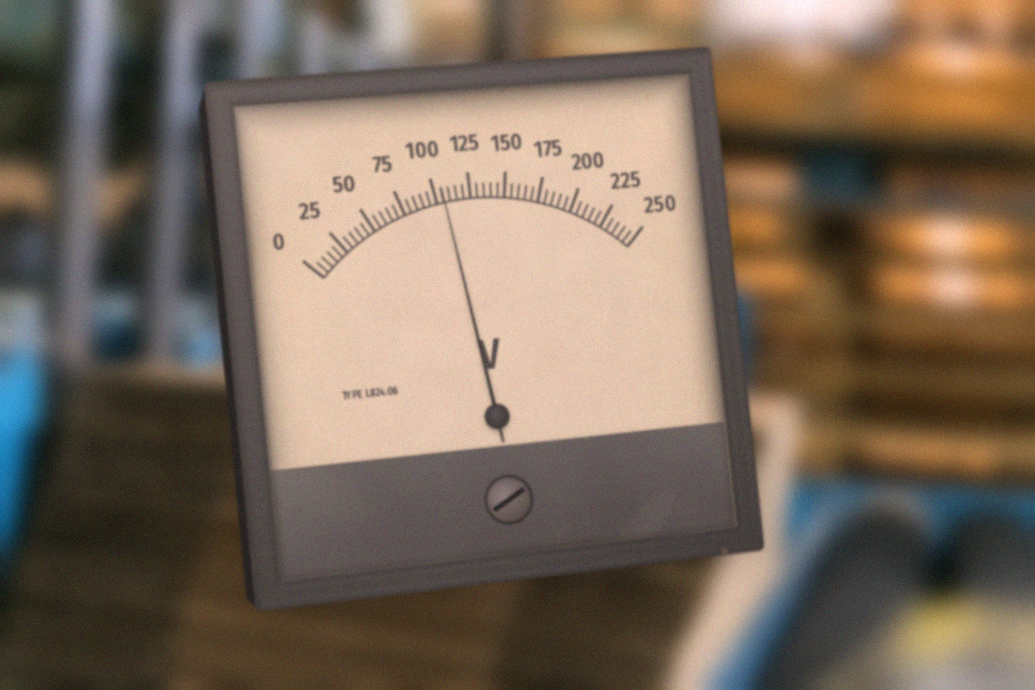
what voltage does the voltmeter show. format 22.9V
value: 105V
